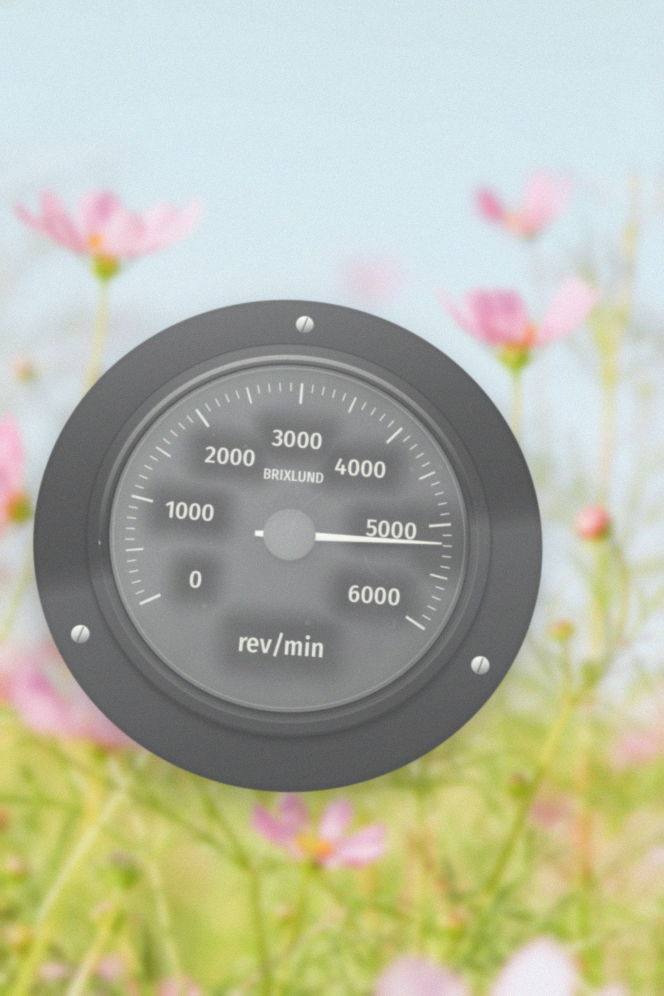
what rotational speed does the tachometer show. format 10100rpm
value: 5200rpm
